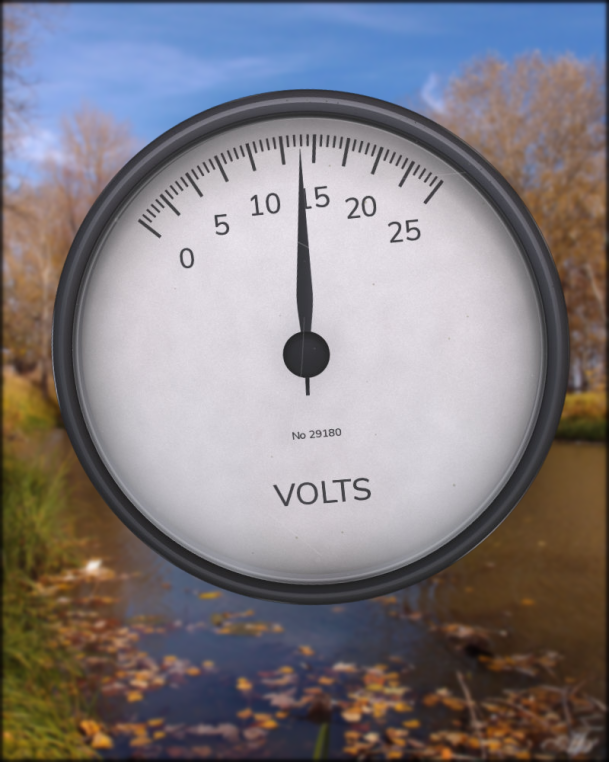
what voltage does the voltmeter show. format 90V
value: 14V
